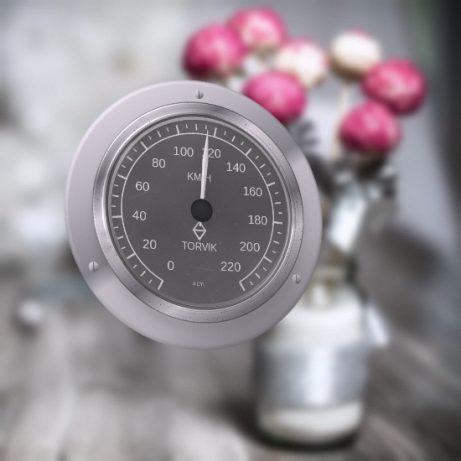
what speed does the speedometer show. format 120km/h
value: 115km/h
